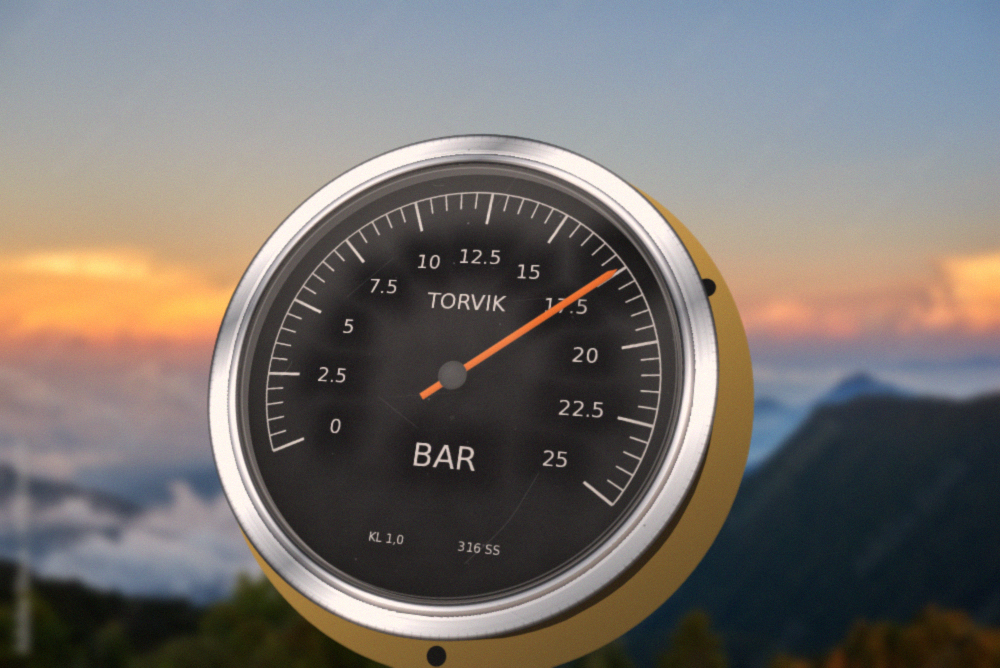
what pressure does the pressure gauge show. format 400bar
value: 17.5bar
